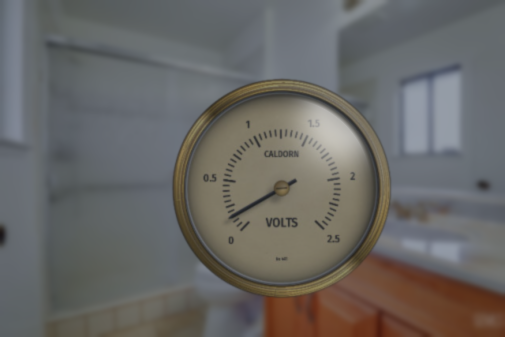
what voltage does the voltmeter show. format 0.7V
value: 0.15V
